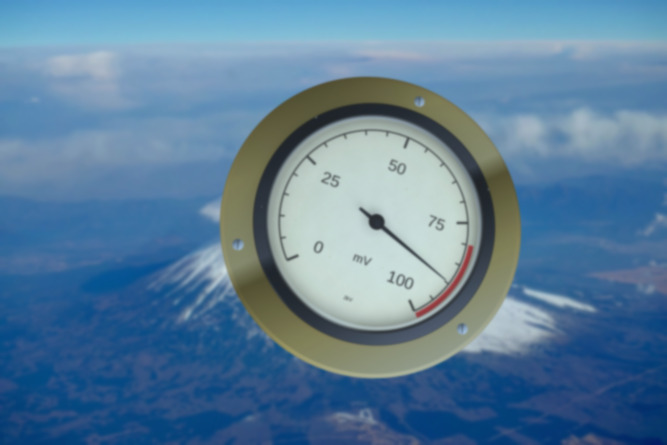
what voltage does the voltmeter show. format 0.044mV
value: 90mV
